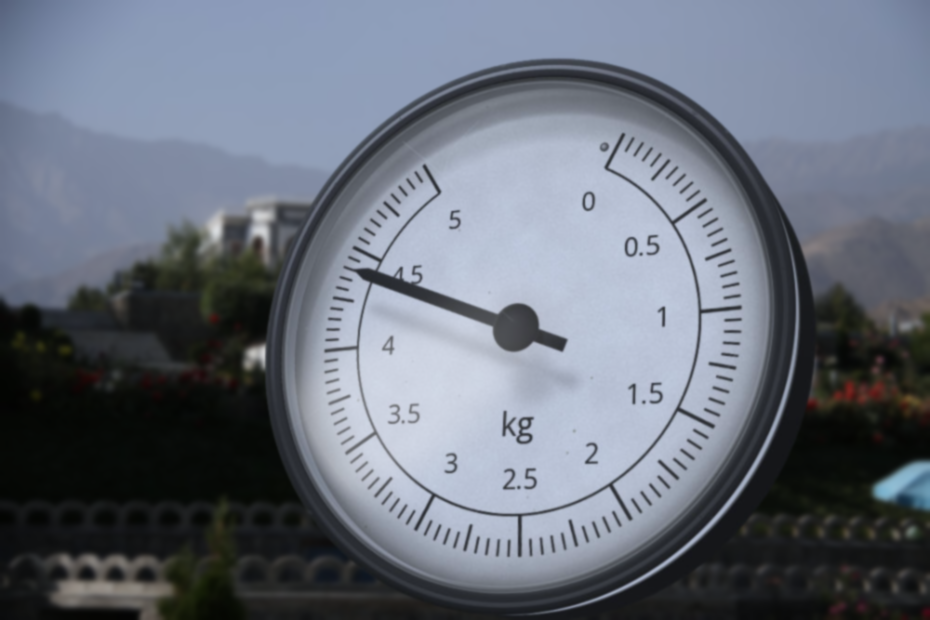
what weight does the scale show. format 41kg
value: 4.4kg
